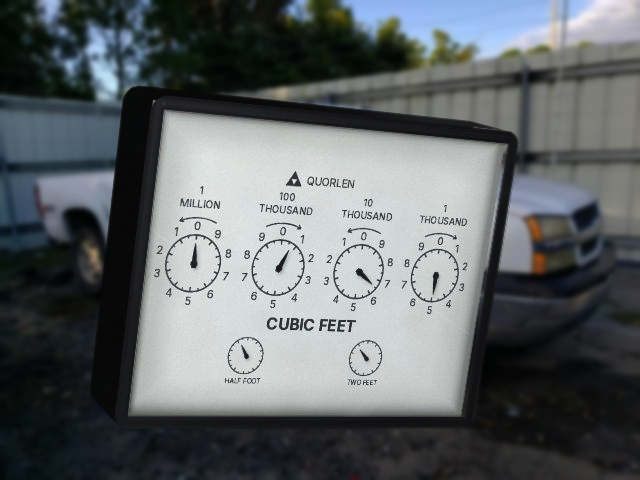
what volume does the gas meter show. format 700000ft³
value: 6500ft³
